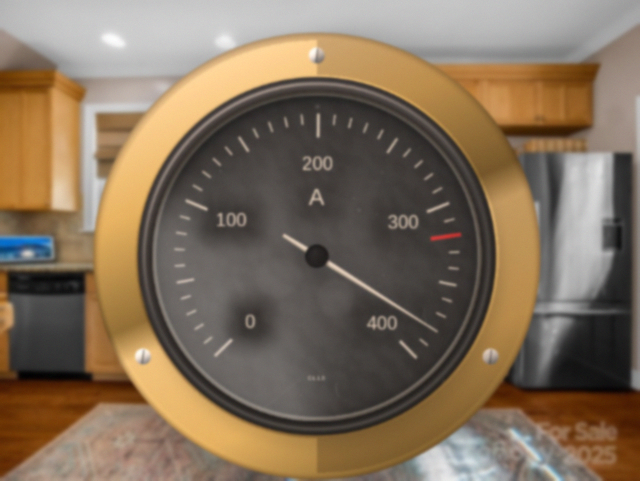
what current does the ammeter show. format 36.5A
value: 380A
